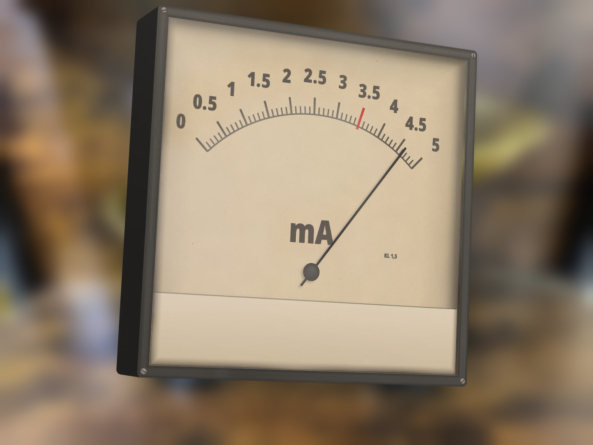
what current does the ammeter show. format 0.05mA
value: 4.6mA
